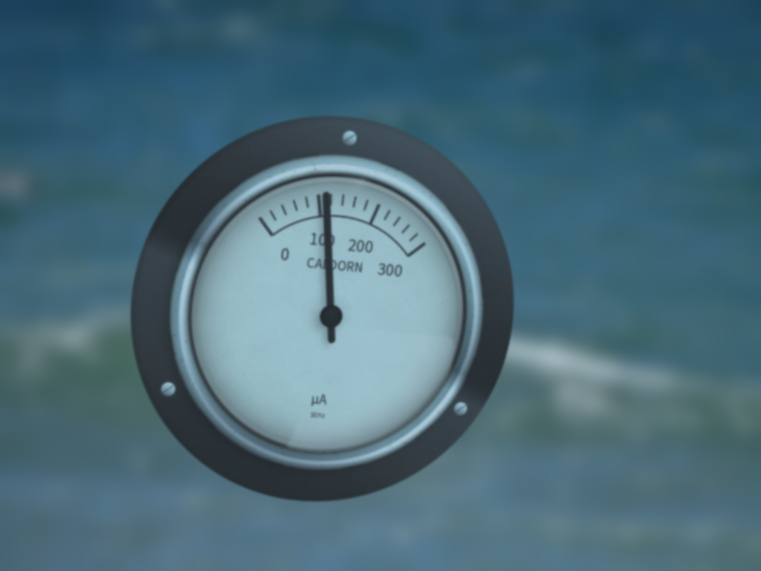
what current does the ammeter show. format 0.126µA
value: 110µA
